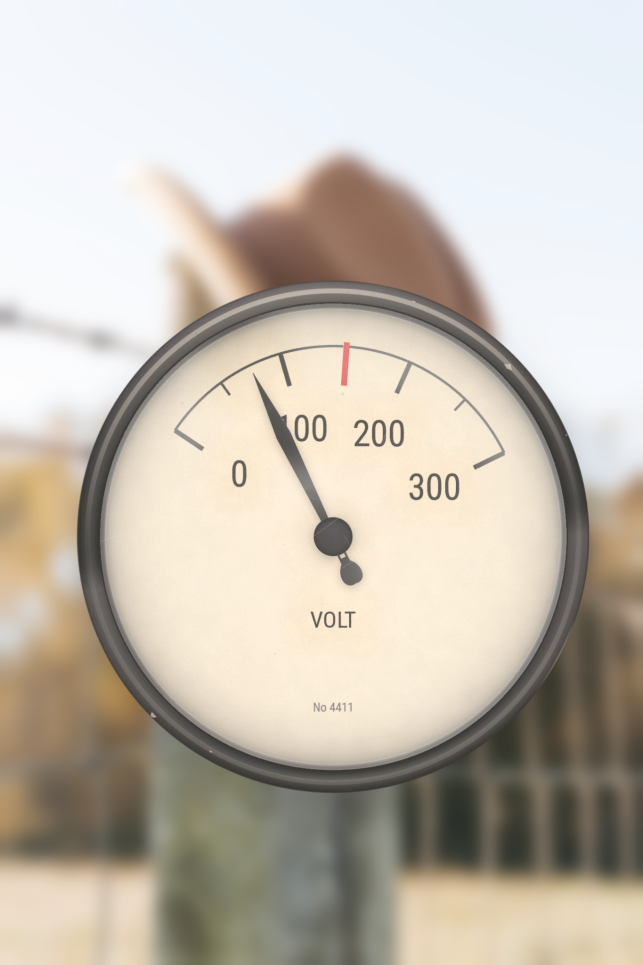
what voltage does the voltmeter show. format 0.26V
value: 75V
